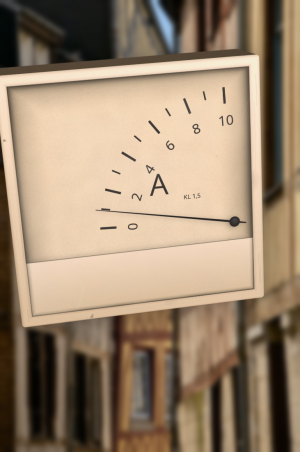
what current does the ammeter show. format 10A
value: 1A
